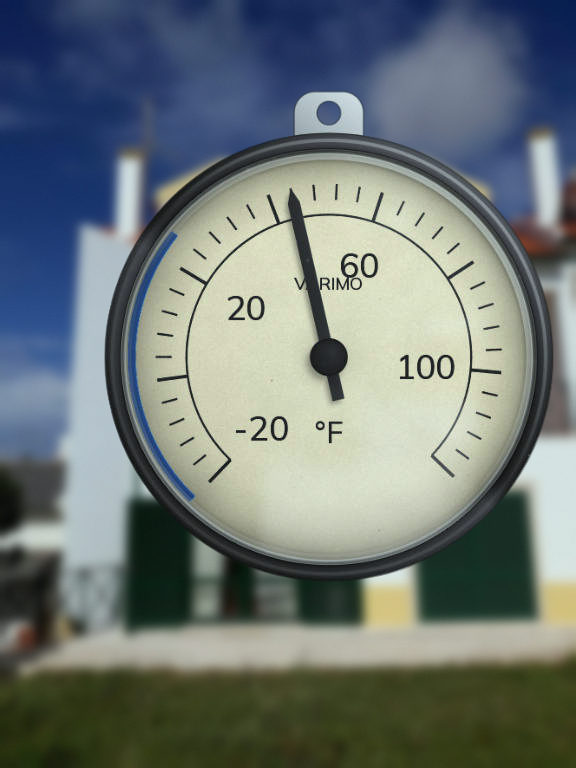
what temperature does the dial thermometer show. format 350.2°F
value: 44°F
